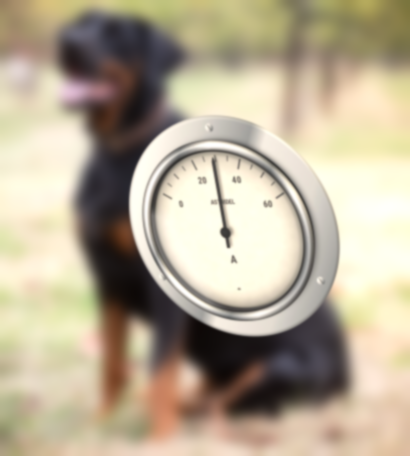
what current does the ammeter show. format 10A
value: 30A
